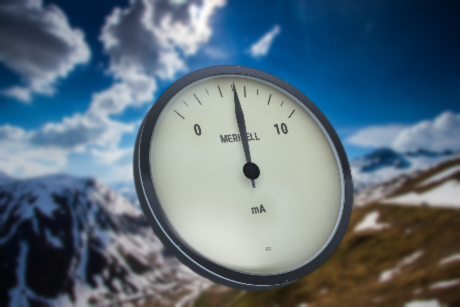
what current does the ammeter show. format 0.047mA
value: 5mA
